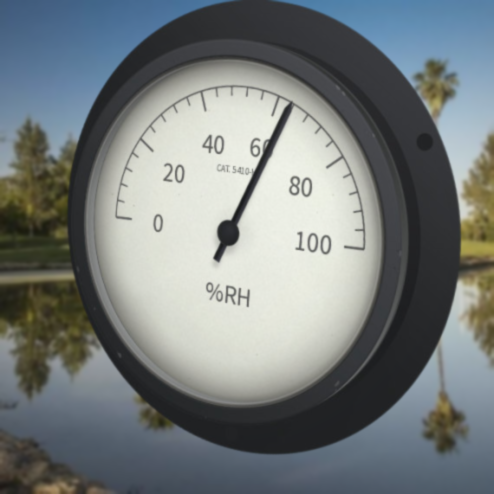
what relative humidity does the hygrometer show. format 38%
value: 64%
